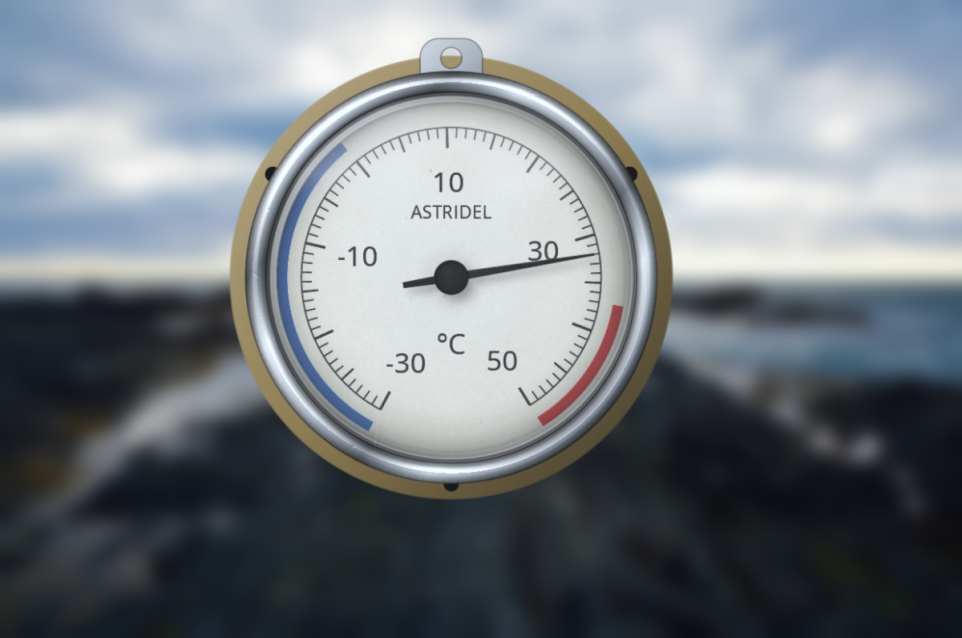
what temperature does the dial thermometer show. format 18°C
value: 32°C
